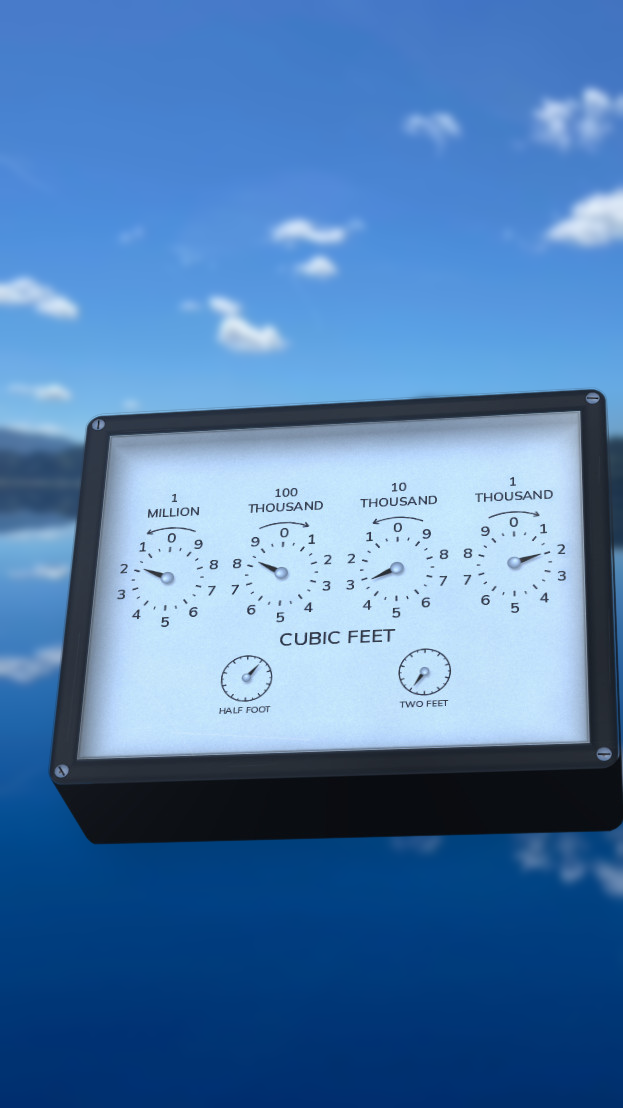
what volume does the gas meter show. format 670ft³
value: 183200ft³
